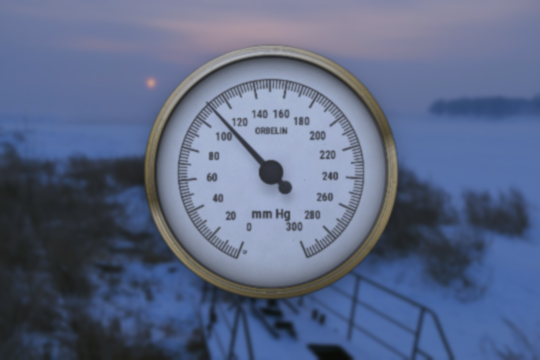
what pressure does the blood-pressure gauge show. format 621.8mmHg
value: 110mmHg
